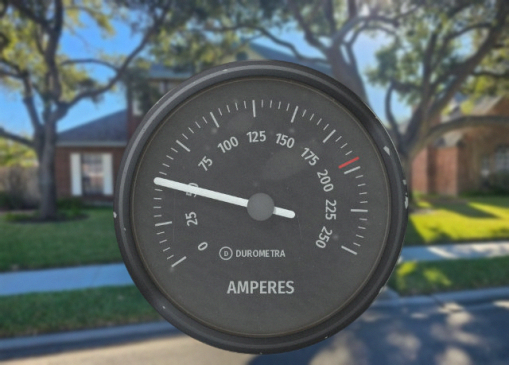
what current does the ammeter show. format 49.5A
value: 50A
